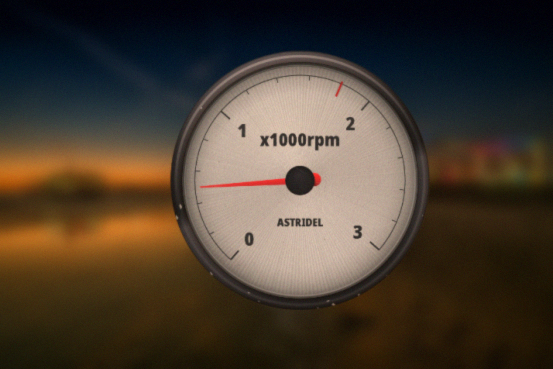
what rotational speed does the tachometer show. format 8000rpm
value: 500rpm
